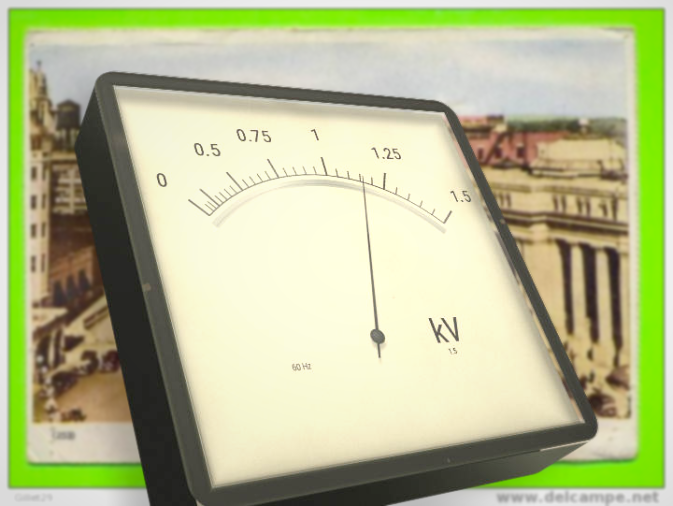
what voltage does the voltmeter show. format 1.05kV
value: 1.15kV
